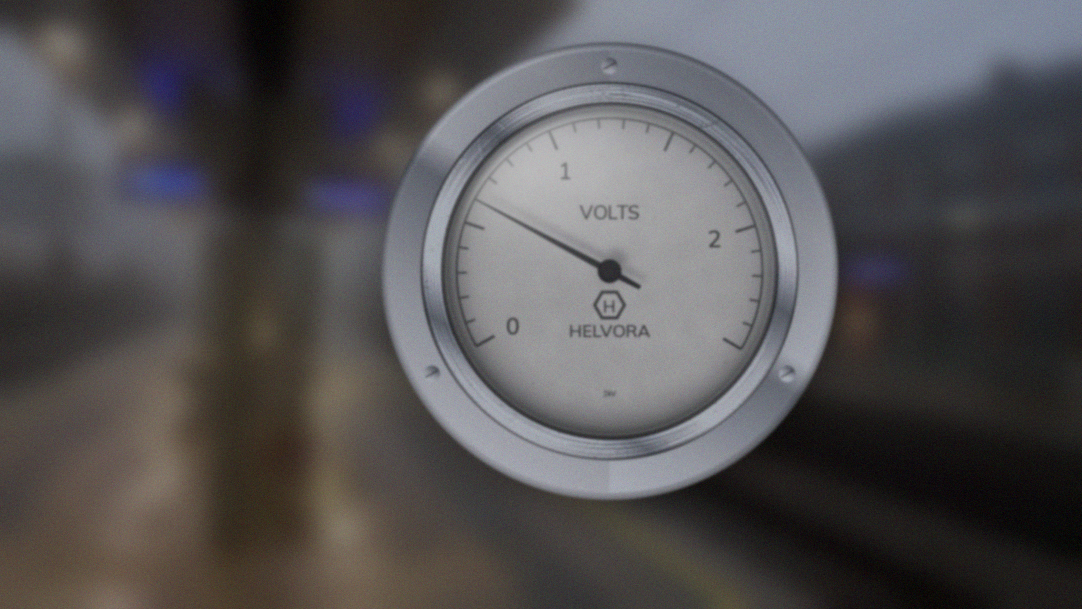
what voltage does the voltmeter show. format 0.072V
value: 0.6V
